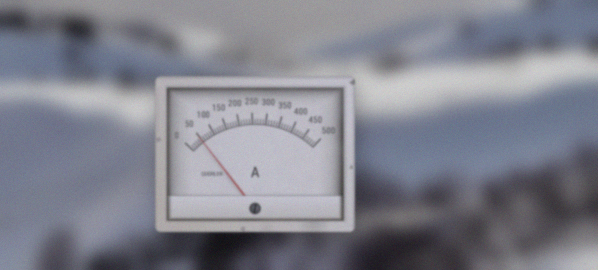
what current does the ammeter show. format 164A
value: 50A
